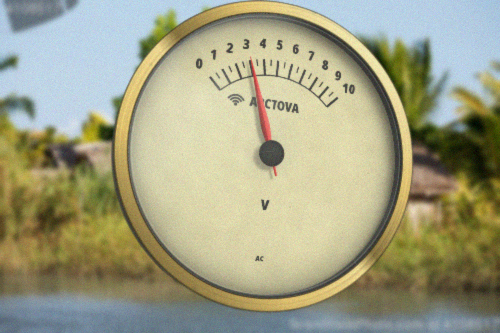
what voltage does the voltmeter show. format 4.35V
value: 3V
